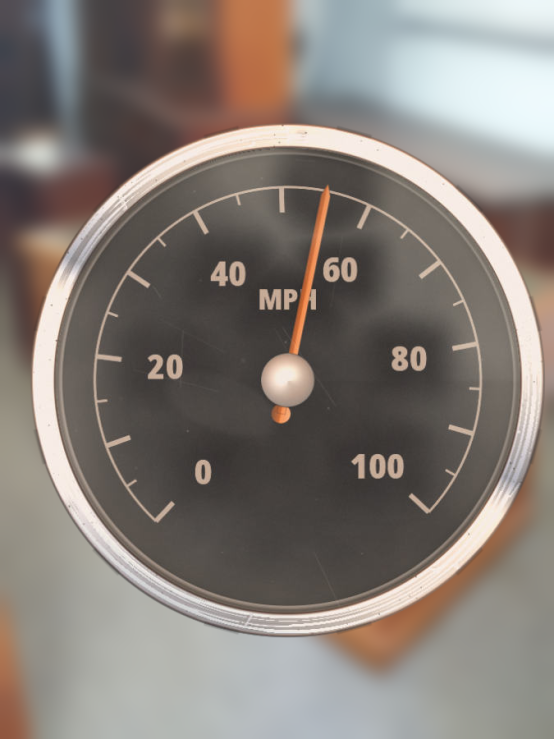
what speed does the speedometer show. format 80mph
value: 55mph
